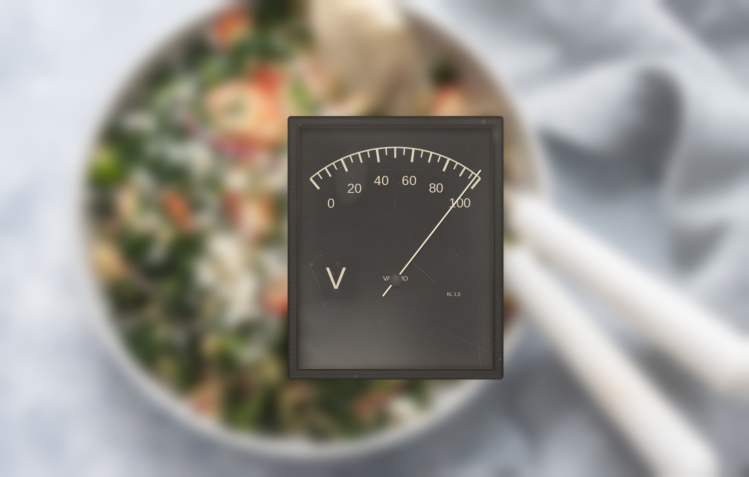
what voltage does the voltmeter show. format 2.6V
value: 97.5V
